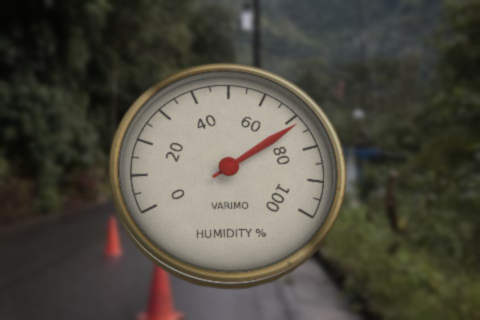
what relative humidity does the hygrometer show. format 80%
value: 72.5%
